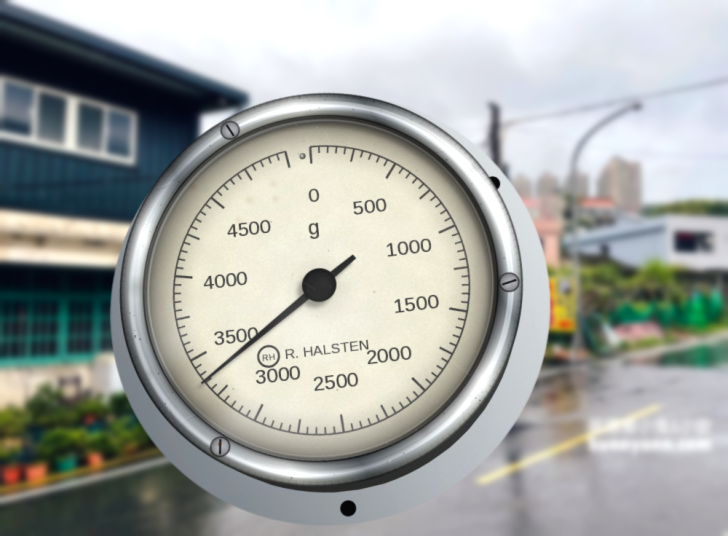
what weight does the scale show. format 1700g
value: 3350g
